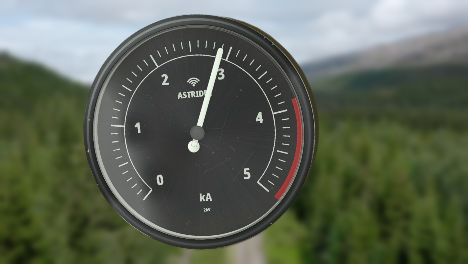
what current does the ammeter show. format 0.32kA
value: 2.9kA
